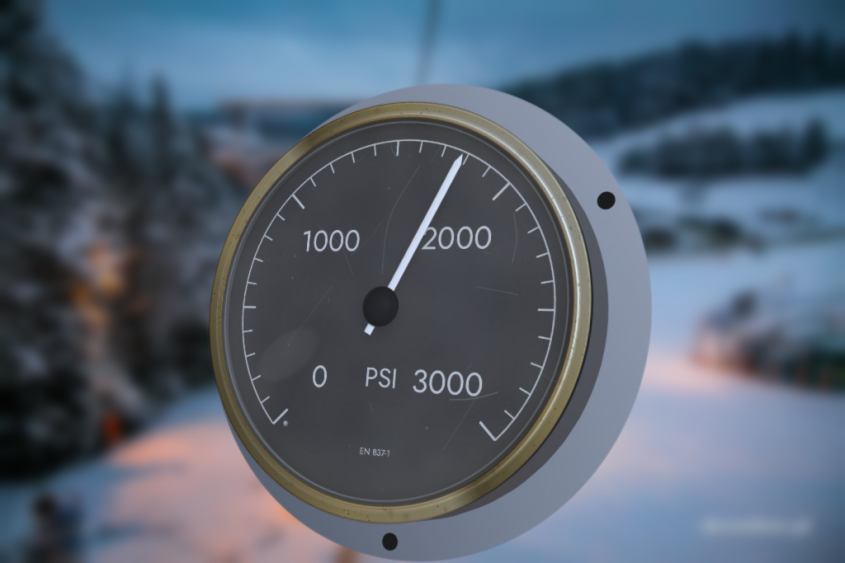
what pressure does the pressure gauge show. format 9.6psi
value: 1800psi
